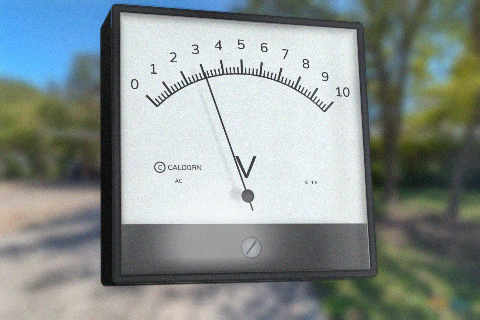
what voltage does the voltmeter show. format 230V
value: 3V
